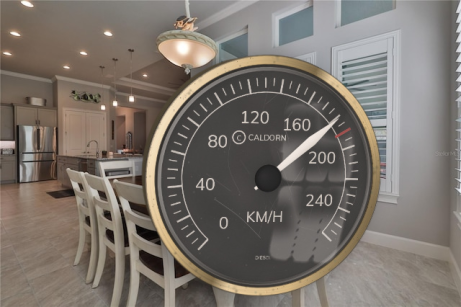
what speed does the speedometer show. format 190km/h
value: 180km/h
